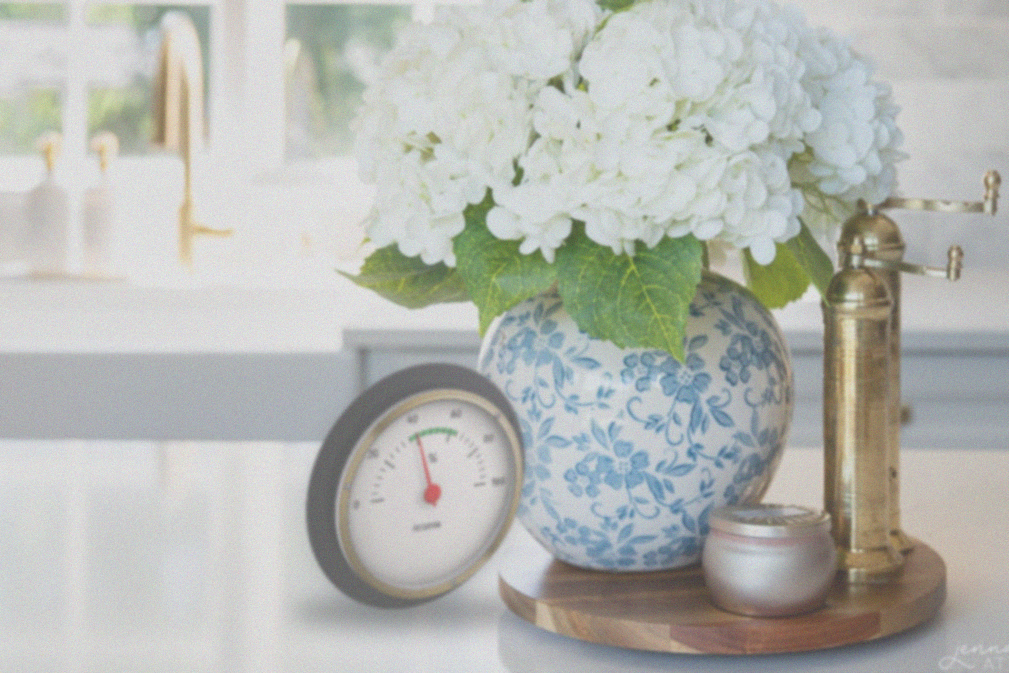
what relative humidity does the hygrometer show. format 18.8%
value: 40%
